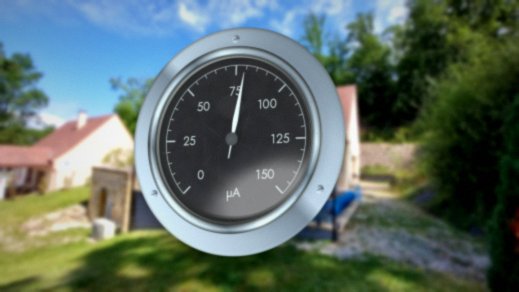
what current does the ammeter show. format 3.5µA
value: 80µA
